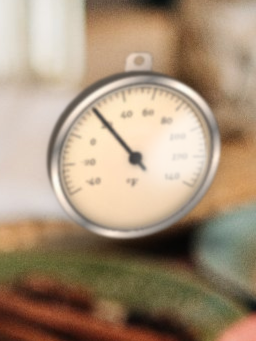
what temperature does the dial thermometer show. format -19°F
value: 20°F
